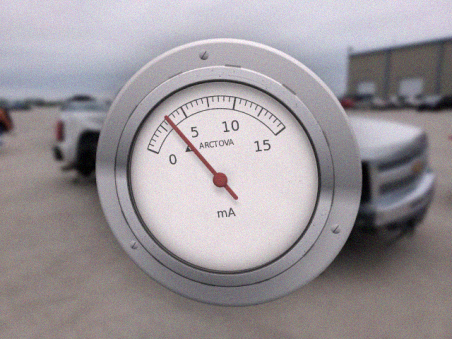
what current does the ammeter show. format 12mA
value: 3.5mA
